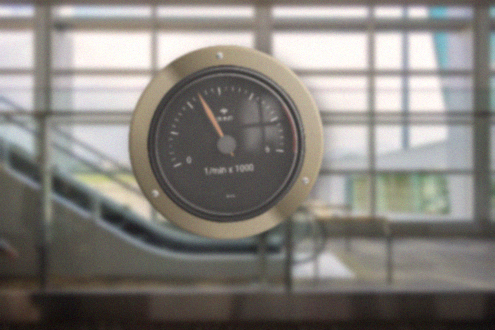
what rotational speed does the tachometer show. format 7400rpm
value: 2400rpm
